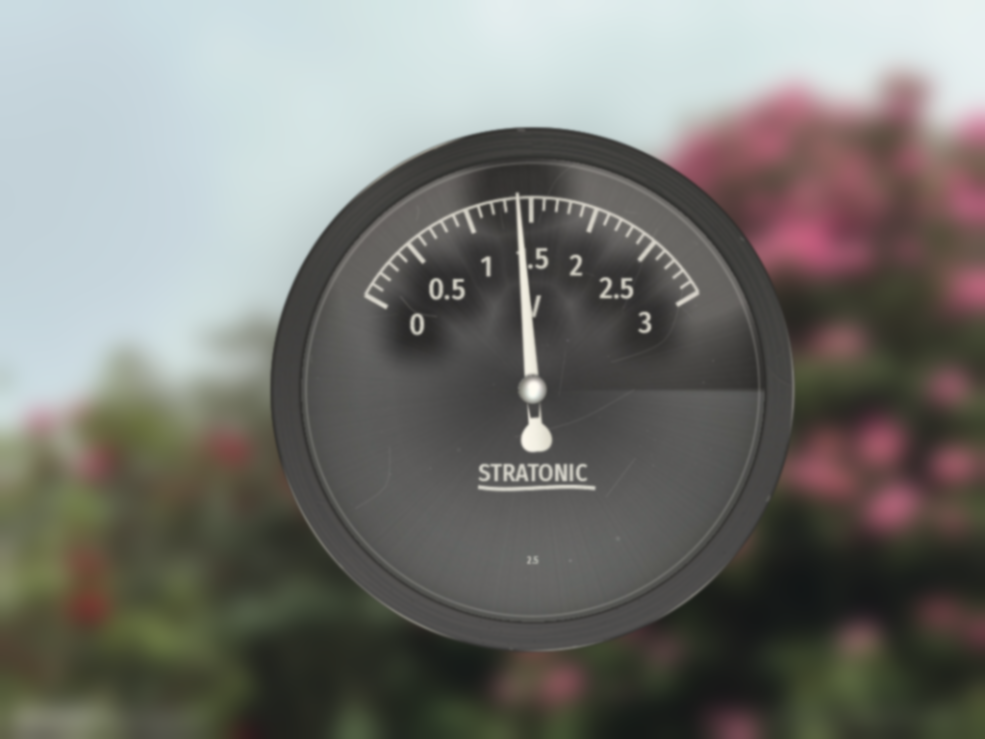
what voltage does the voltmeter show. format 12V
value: 1.4V
